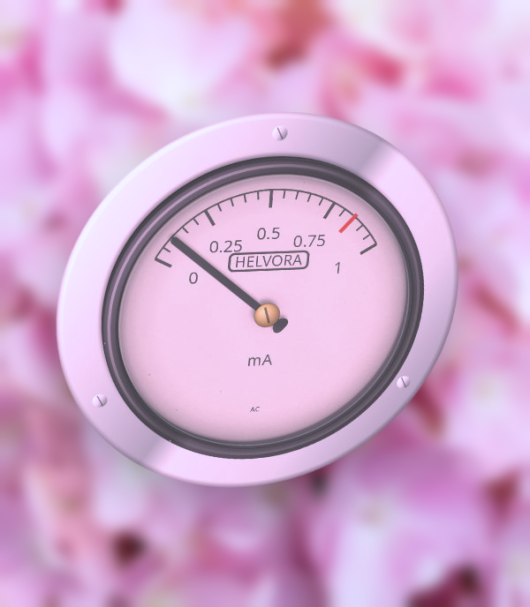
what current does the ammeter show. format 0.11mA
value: 0.1mA
